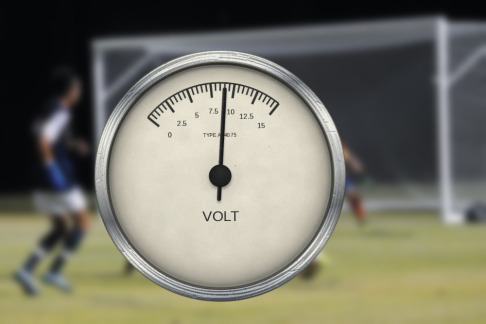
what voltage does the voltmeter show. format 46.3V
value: 9V
